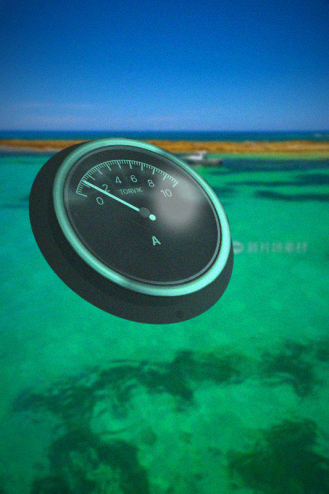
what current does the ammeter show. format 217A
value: 1A
